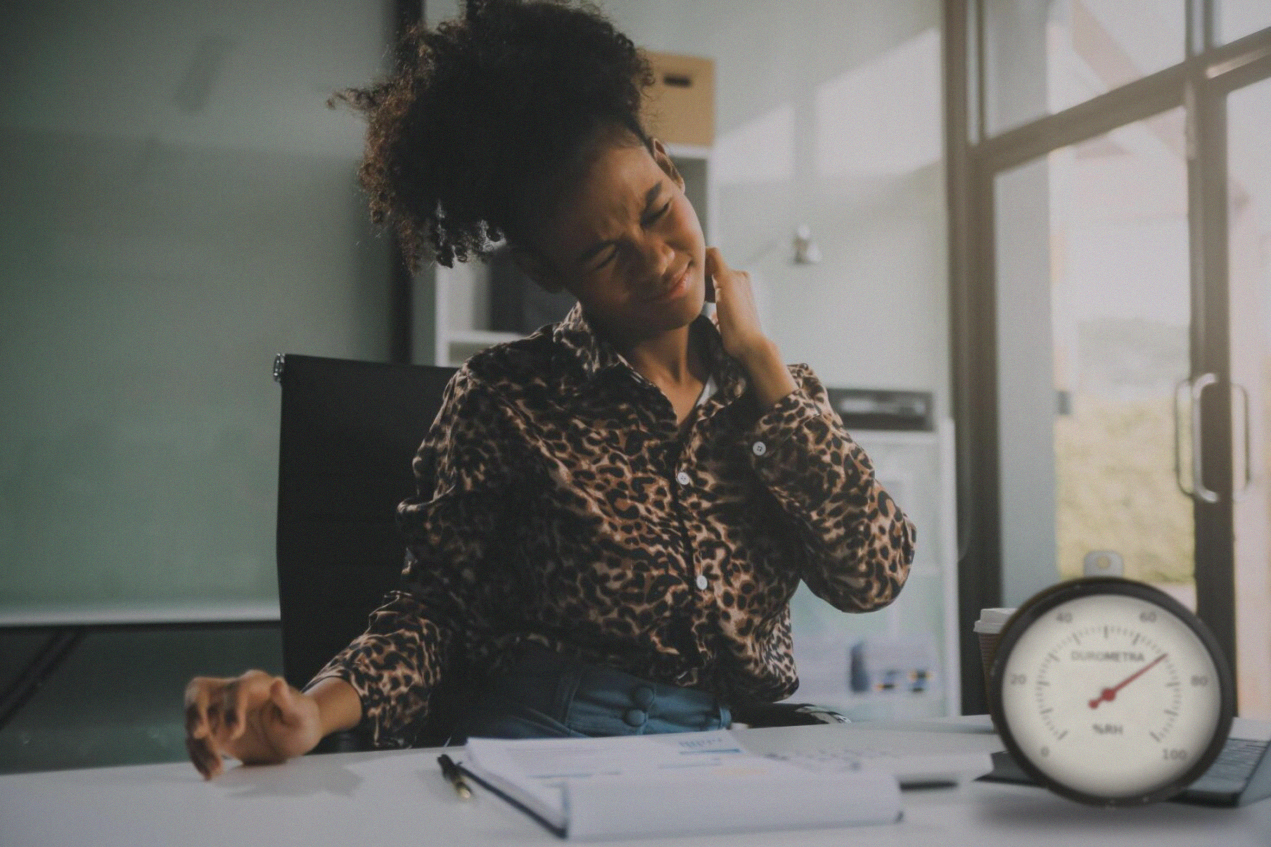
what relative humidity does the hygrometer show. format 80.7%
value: 70%
